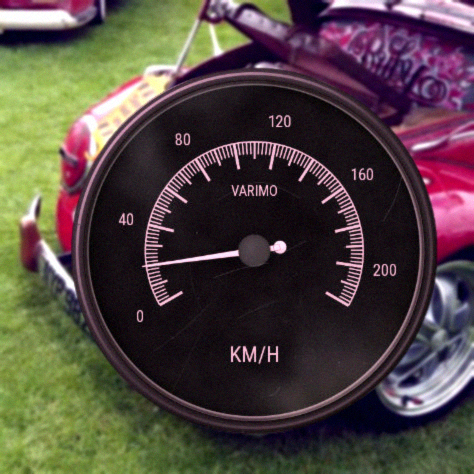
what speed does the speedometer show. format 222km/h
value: 20km/h
